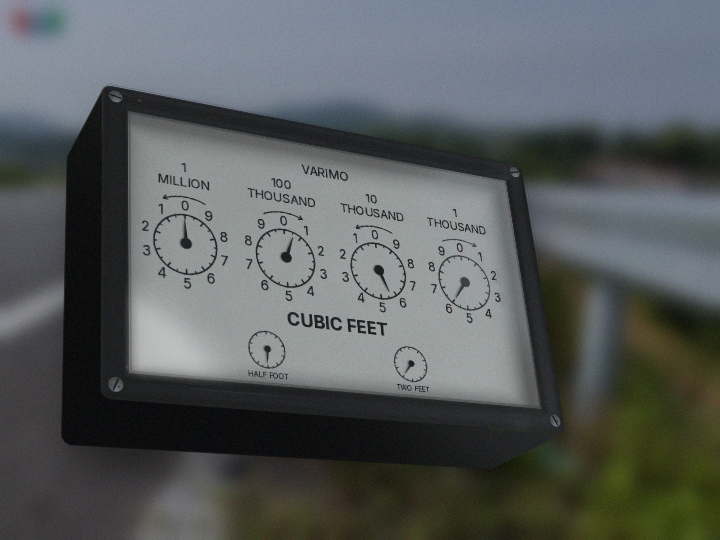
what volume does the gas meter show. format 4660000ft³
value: 5600ft³
